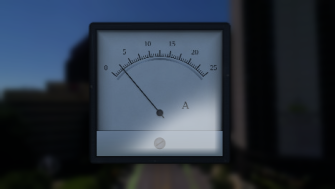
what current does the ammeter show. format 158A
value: 2.5A
